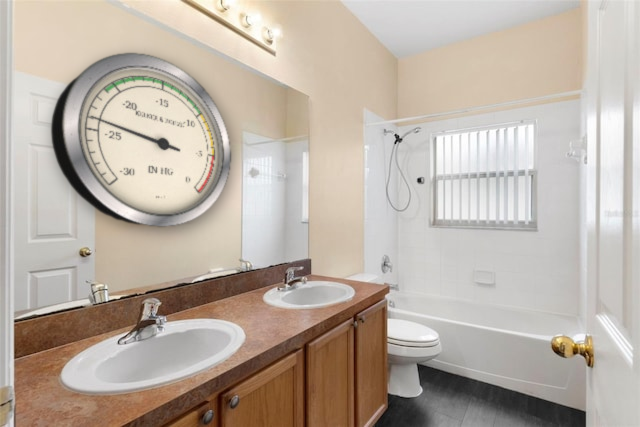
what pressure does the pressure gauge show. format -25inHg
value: -24inHg
